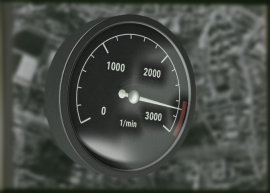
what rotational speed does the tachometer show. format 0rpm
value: 2700rpm
